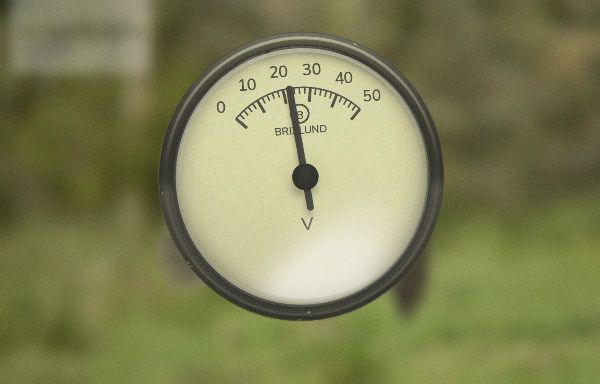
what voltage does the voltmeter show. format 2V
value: 22V
